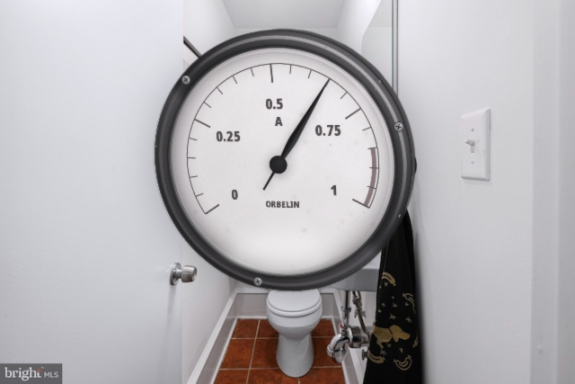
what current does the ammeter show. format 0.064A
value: 0.65A
